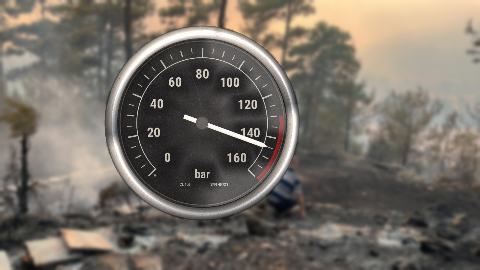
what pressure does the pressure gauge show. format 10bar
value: 145bar
